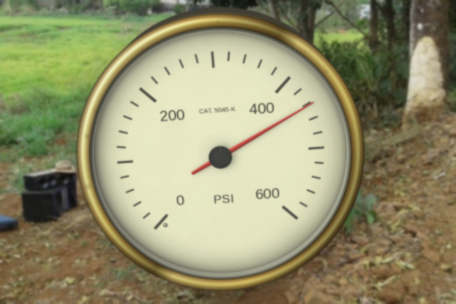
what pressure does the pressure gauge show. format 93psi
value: 440psi
